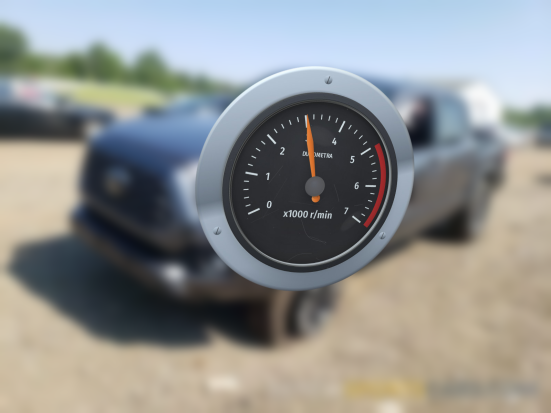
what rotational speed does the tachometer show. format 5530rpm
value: 3000rpm
